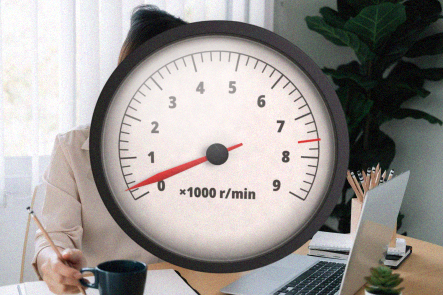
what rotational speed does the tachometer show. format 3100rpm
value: 300rpm
